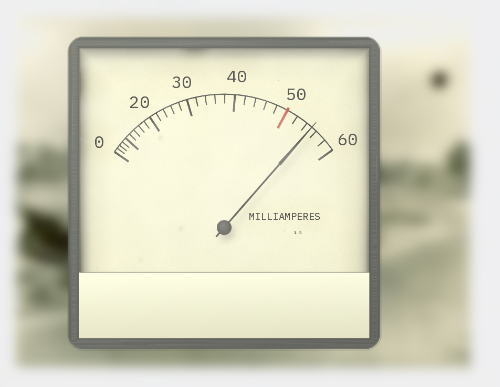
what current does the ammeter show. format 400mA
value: 55mA
